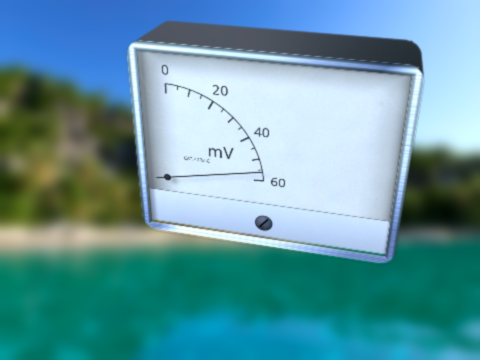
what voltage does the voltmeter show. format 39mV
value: 55mV
